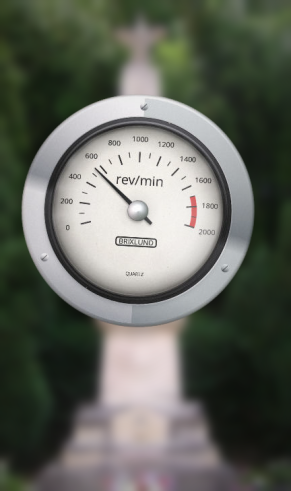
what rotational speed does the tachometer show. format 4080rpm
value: 550rpm
